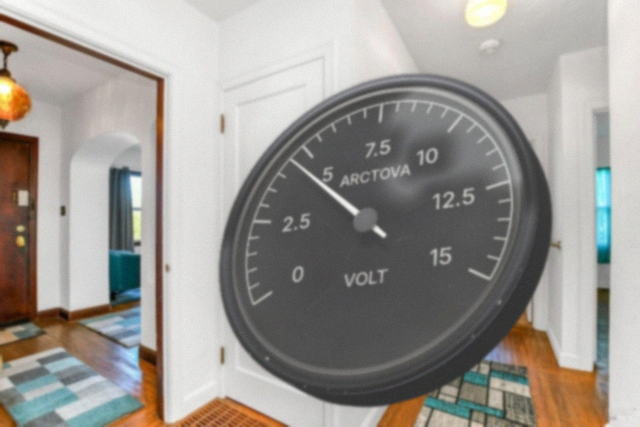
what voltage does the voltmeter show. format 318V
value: 4.5V
